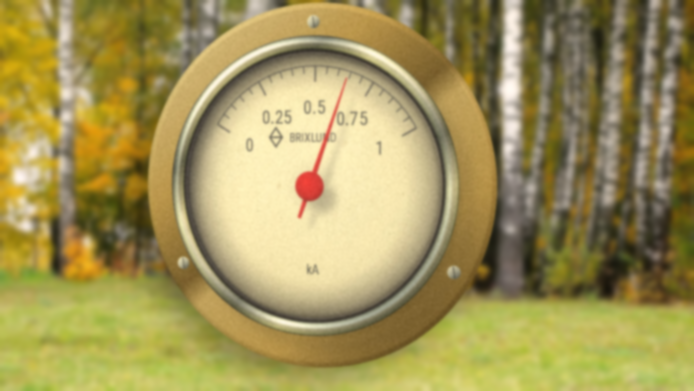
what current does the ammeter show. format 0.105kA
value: 0.65kA
